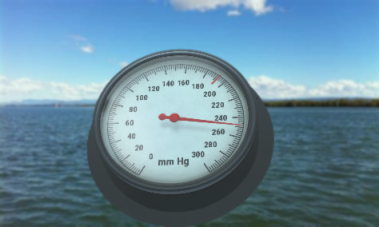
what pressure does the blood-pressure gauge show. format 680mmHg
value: 250mmHg
